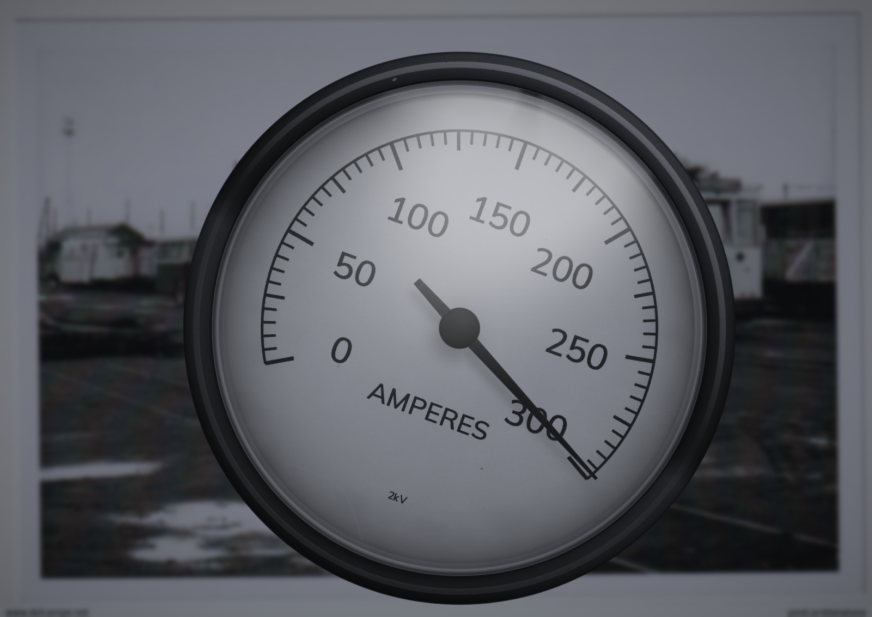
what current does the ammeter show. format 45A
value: 297.5A
